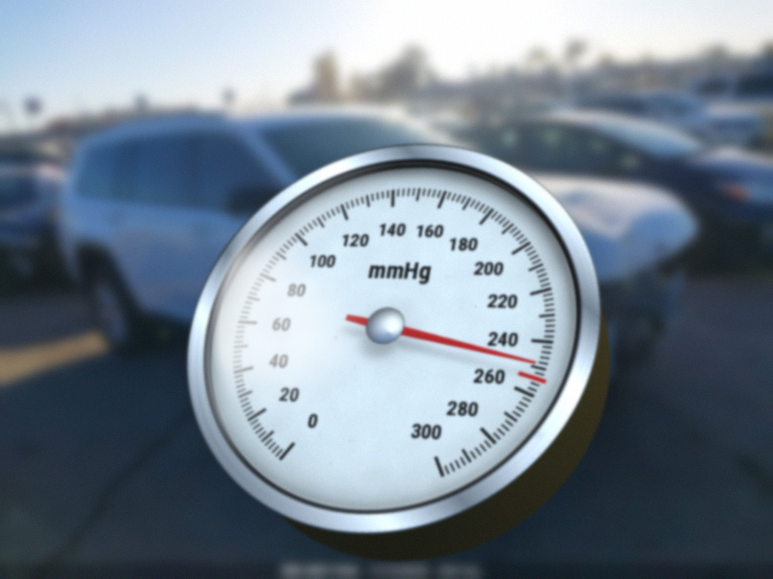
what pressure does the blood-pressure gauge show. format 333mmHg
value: 250mmHg
